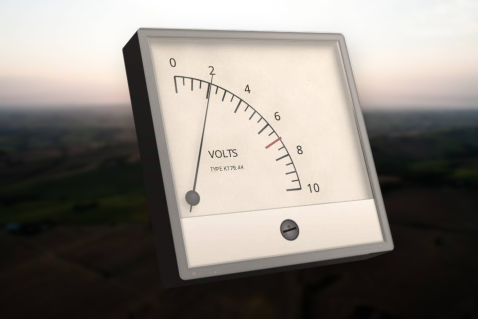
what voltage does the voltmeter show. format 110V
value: 2V
